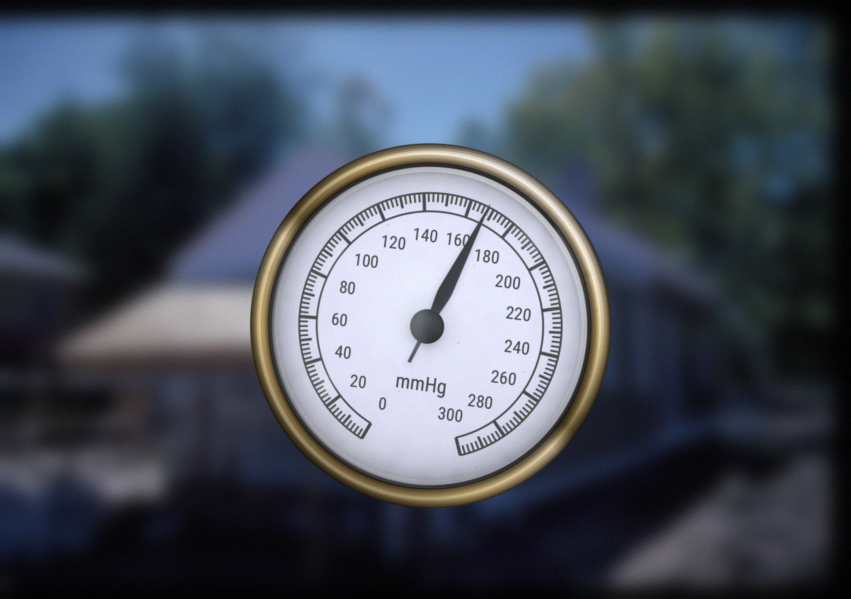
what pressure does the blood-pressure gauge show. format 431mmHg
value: 168mmHg
